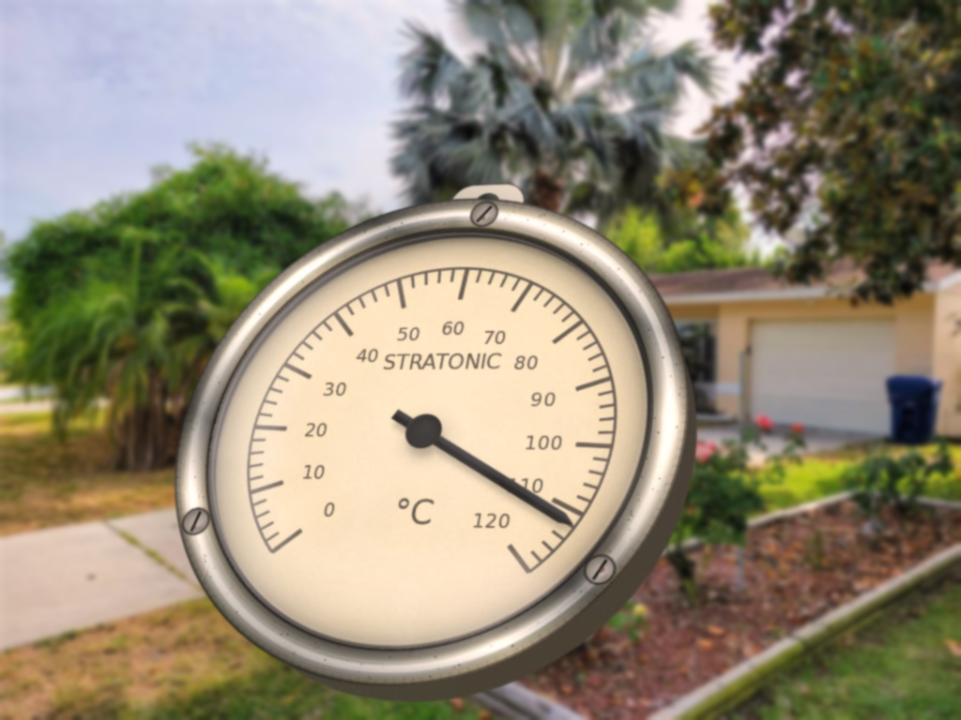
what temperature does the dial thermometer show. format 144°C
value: 112°C
